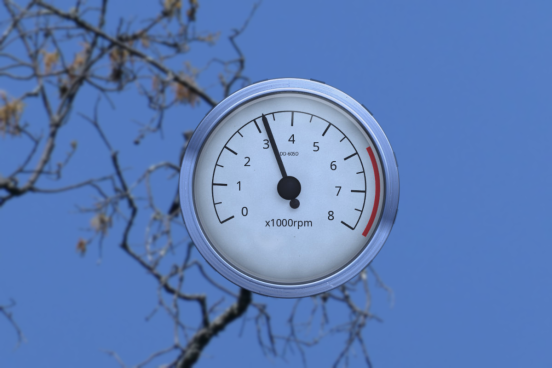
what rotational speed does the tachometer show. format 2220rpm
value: 3250rpm
